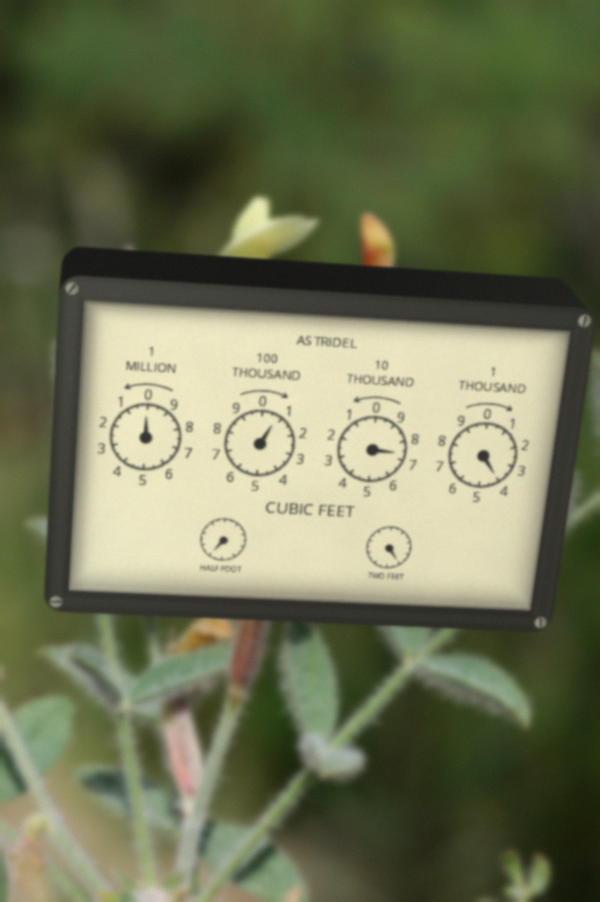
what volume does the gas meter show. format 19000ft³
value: 7400ft³
